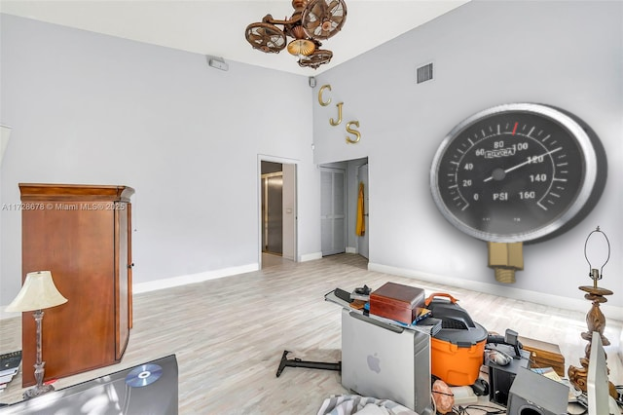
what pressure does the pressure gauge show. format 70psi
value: 120psi
